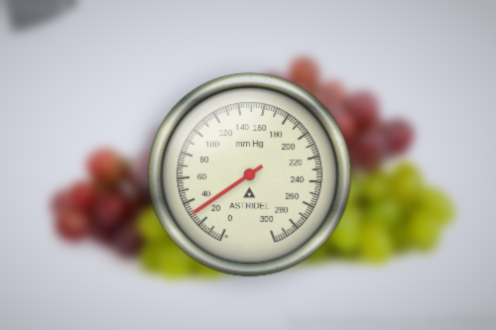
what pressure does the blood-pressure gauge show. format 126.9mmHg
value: 30mmHg
